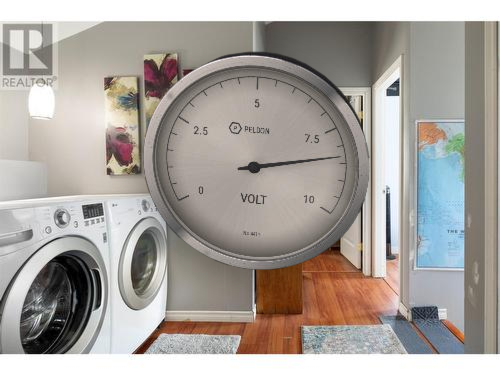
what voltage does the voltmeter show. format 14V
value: 8.25V
